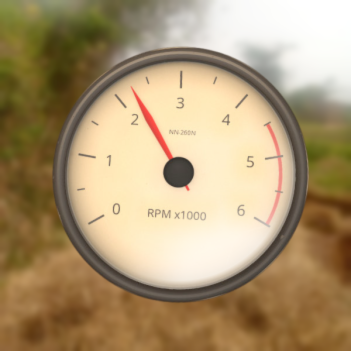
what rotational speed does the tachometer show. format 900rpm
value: 2250rpm
